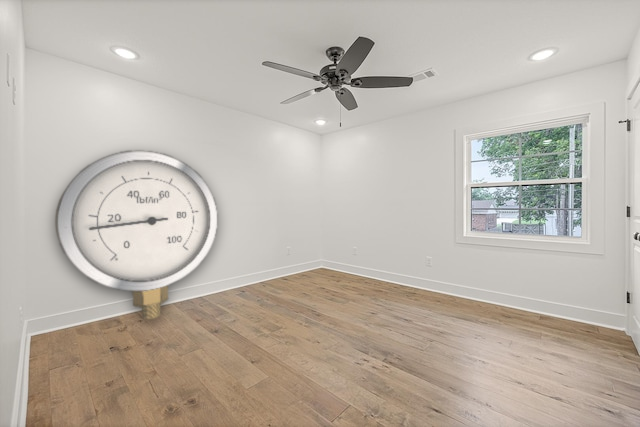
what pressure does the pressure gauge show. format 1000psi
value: 15psi
